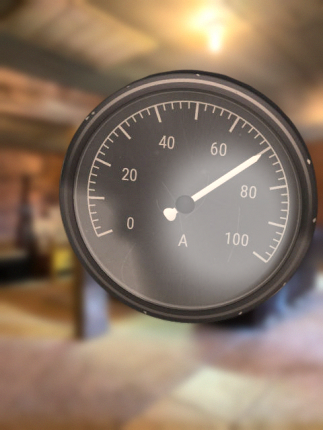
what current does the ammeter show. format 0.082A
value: 70A
